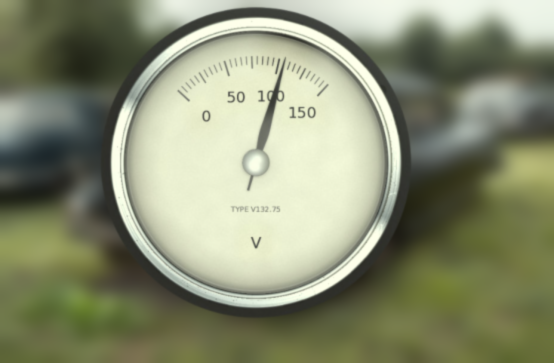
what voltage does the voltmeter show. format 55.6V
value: 105V
